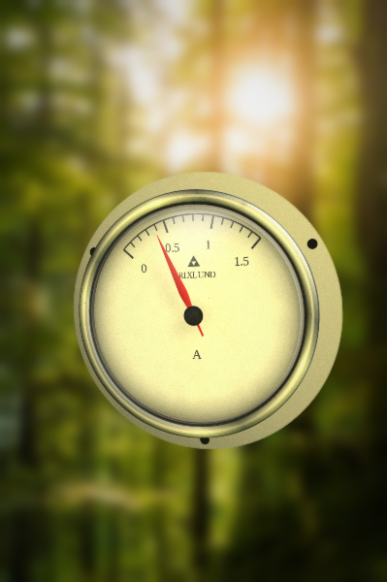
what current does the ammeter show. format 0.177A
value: 0.4A
